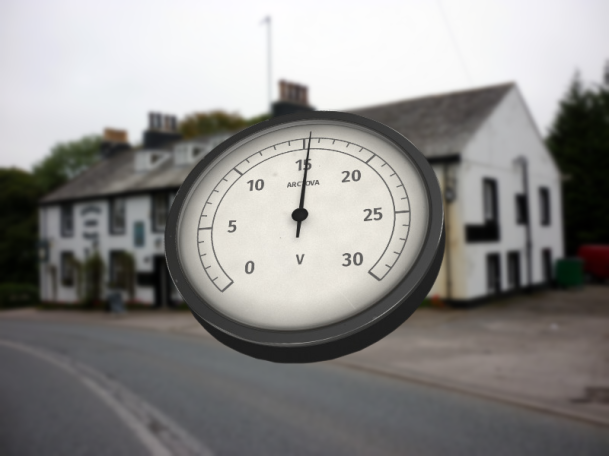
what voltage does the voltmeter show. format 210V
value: 15.5V
